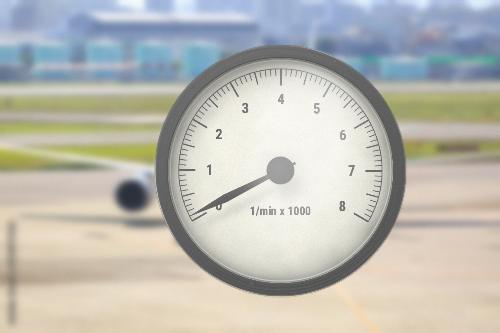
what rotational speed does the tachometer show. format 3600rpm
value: 100rpm
